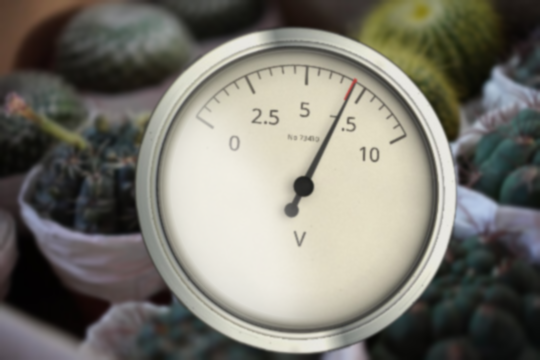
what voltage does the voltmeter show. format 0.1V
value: 7V
